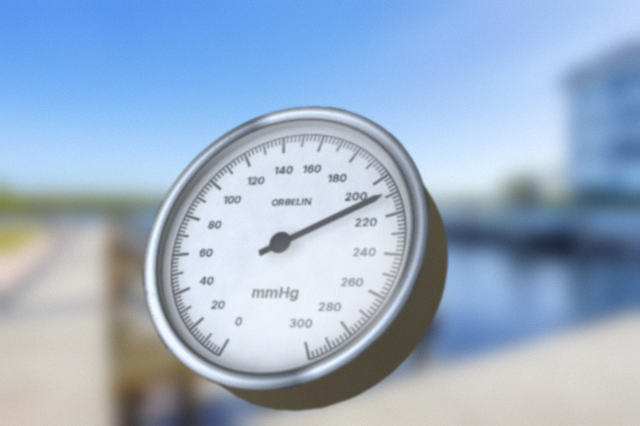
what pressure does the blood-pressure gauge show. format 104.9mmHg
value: 210mmHg
